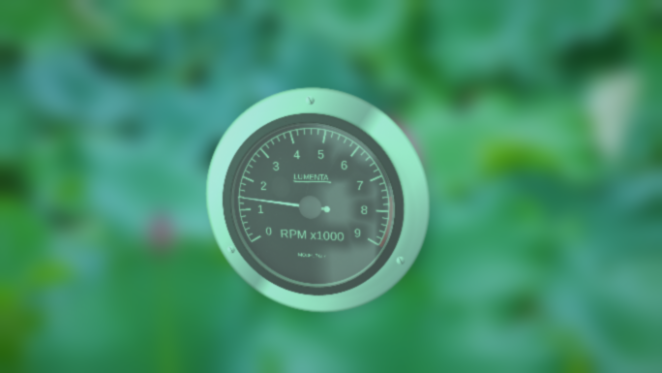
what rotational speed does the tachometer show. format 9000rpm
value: 1400rpm
